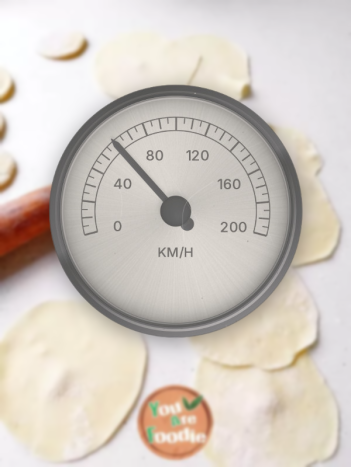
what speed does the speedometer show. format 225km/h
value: 60km/h
